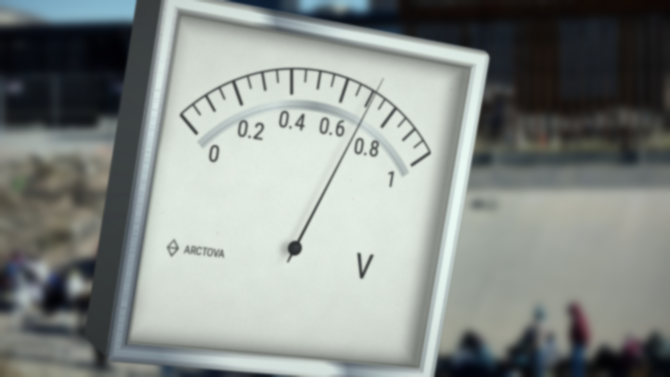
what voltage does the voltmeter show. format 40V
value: 0.7V
